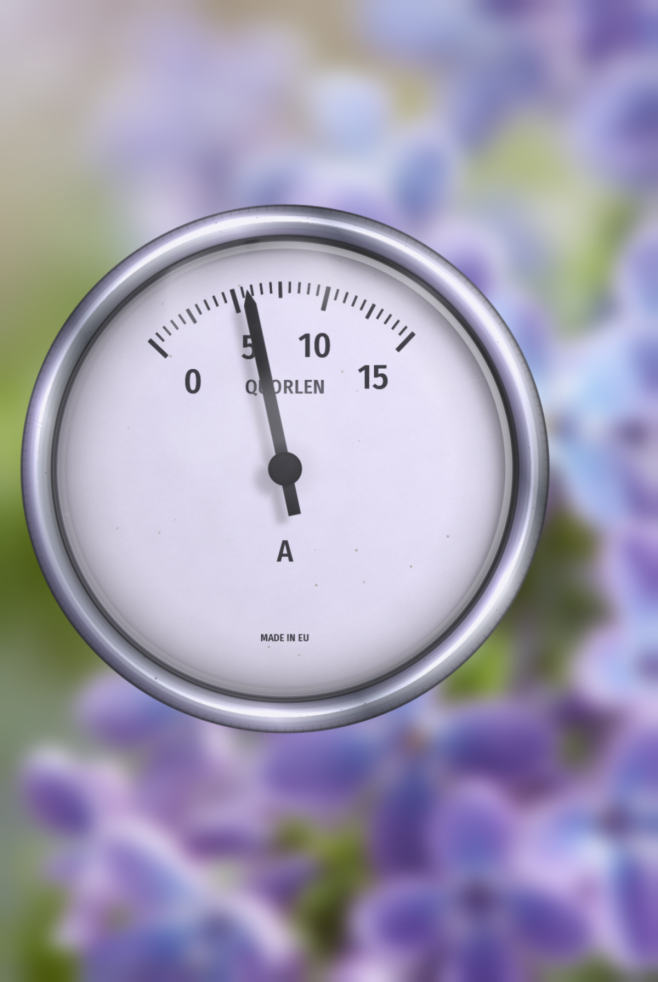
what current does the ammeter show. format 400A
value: 5.75A
